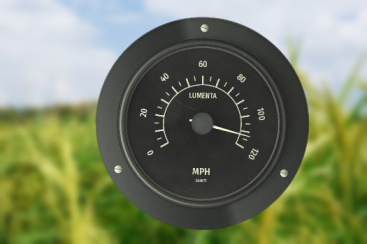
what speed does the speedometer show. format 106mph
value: 112.5mph
